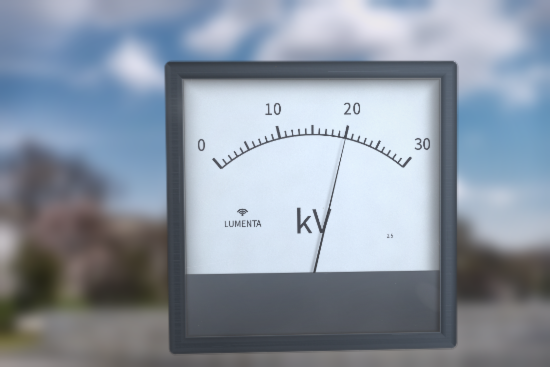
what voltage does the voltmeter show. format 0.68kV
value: 20kV
